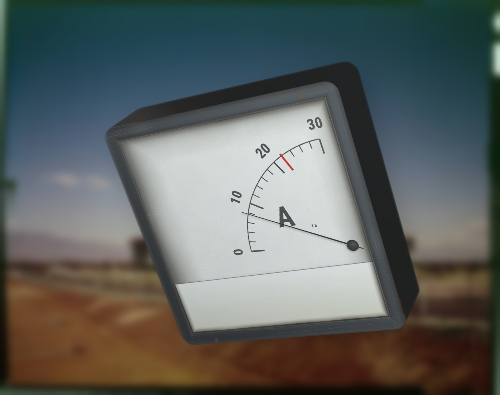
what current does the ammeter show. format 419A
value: 8A
